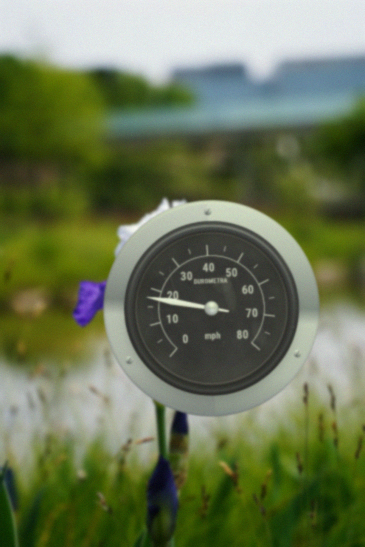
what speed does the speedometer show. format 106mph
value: 17.5mph
